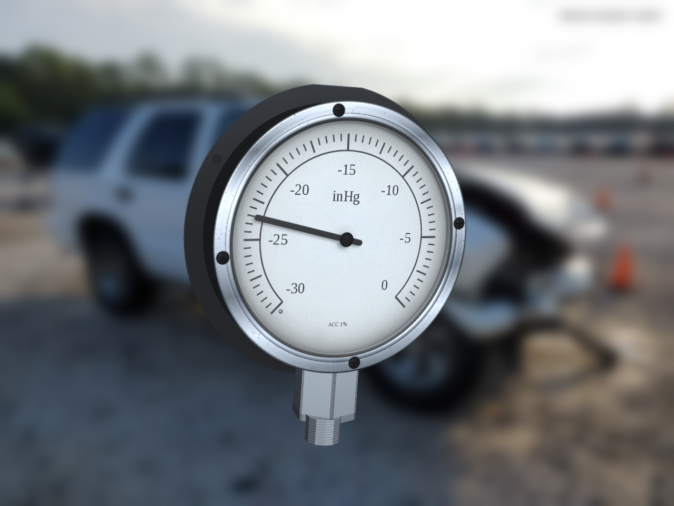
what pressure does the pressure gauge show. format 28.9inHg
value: -23.5inHg
